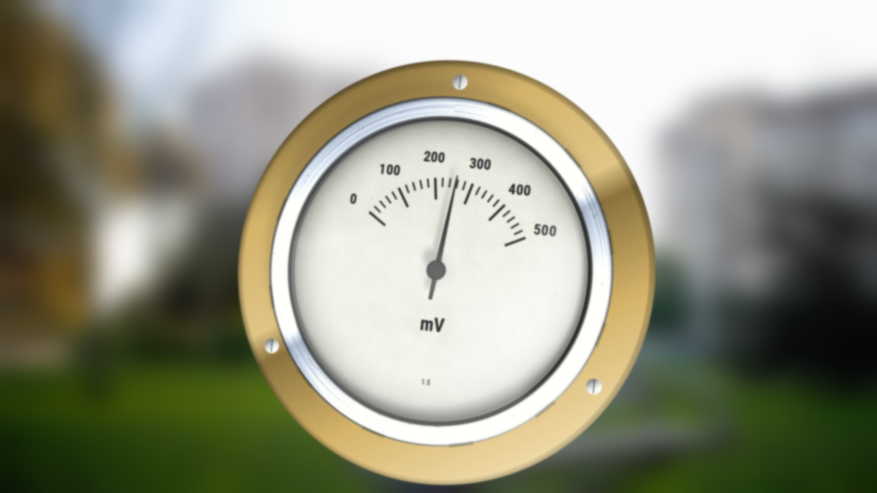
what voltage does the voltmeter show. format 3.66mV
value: 260mV
